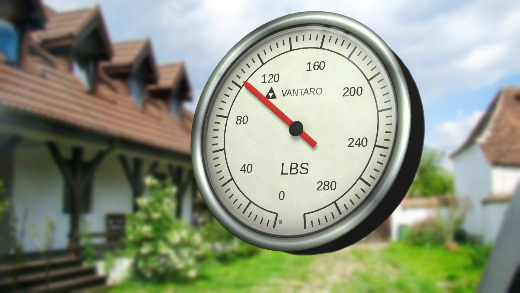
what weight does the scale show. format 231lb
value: 104lb
